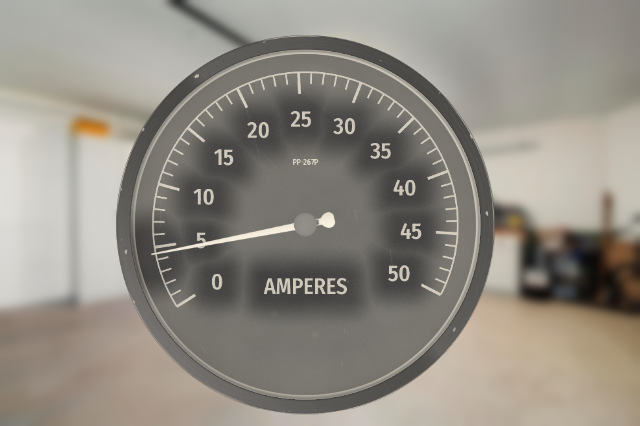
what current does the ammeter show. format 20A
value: 4.5A
